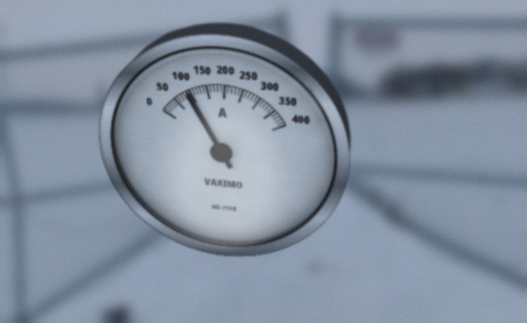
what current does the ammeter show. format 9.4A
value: 100A
